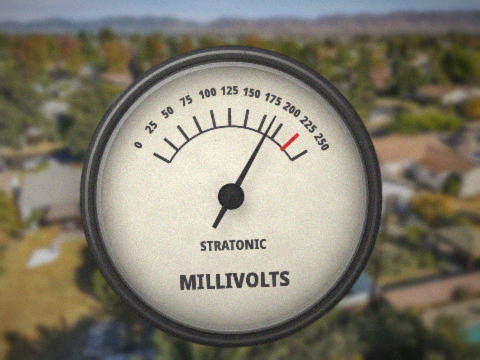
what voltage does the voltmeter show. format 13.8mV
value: 187.5mV
